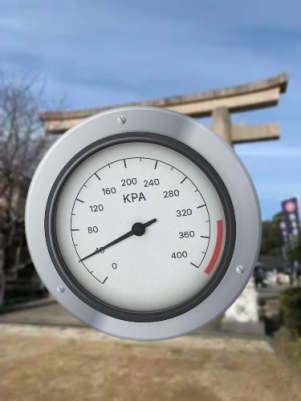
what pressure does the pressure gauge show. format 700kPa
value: 40kPa
